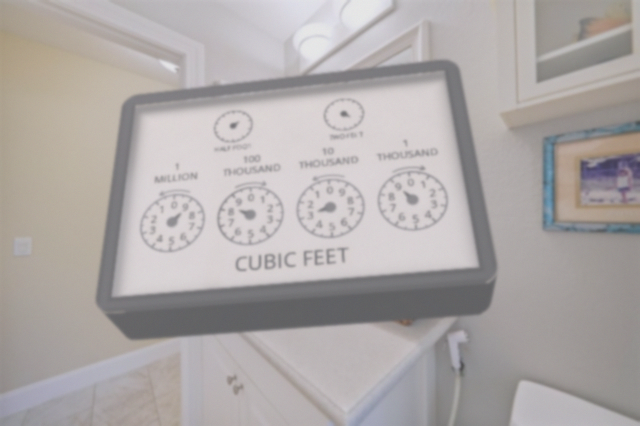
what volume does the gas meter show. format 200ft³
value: 882900ft³
